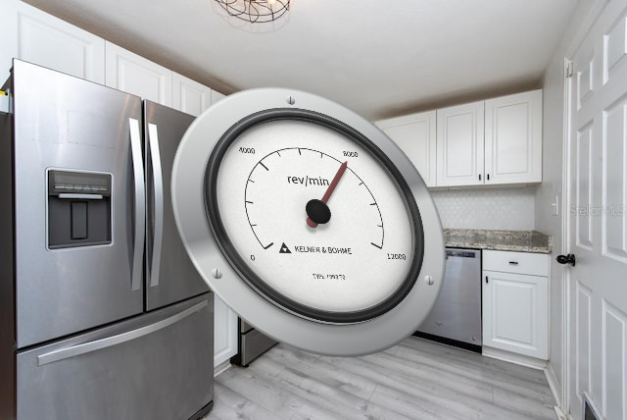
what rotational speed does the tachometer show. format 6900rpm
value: 8000rpm
